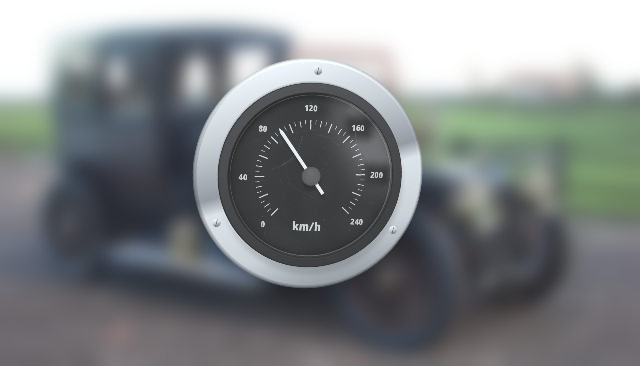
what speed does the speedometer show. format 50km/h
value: 90km/h
